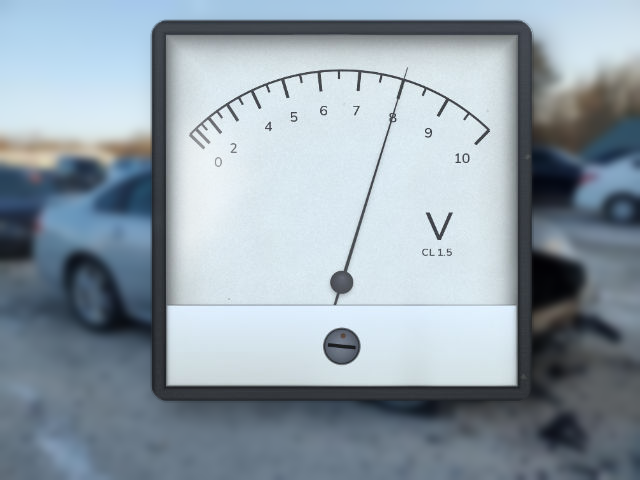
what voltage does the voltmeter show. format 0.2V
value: 8V
